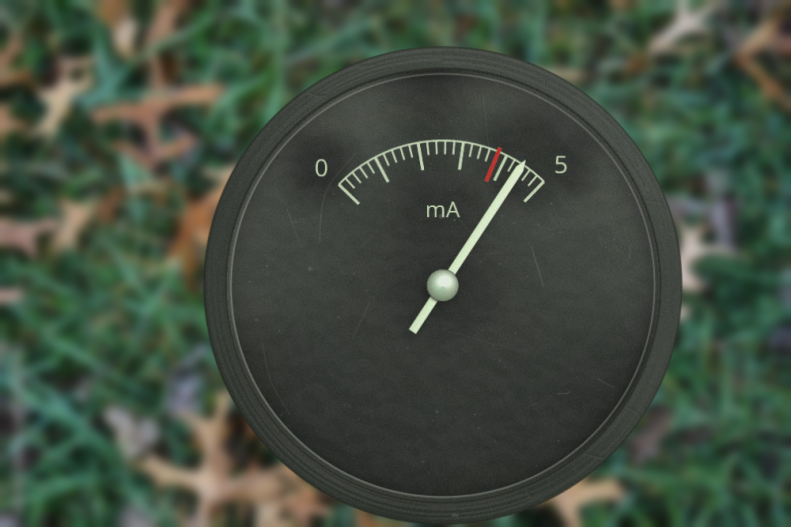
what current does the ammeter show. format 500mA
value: 4.4mA
